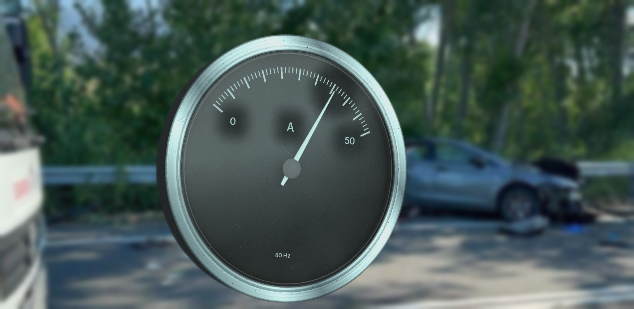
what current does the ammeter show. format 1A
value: 35A
